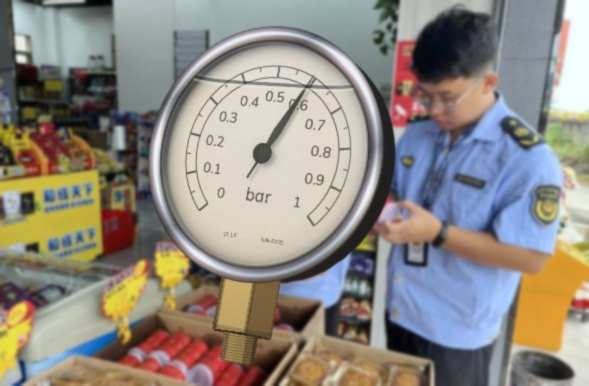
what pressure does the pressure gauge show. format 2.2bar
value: 0.6bar
